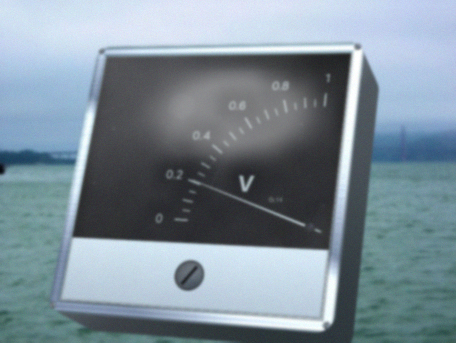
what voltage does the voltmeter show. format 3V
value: 0.2V
